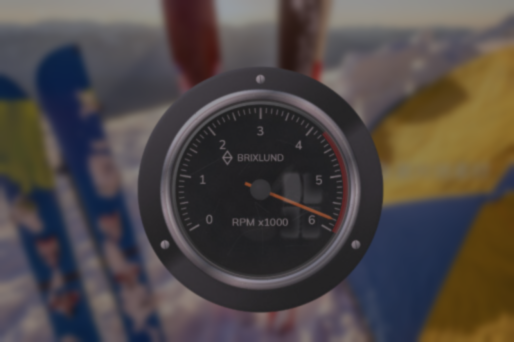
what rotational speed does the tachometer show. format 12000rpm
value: 5800rpm
